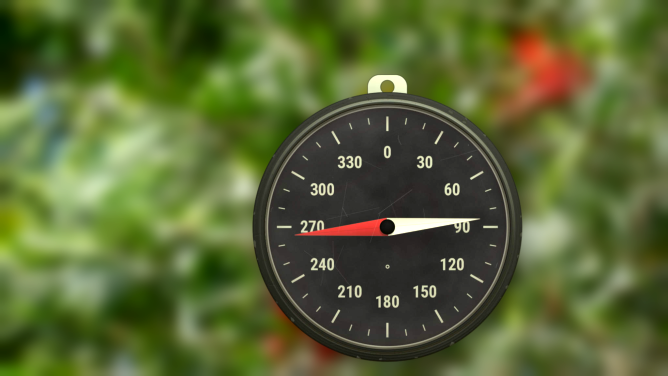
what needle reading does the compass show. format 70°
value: 265°
